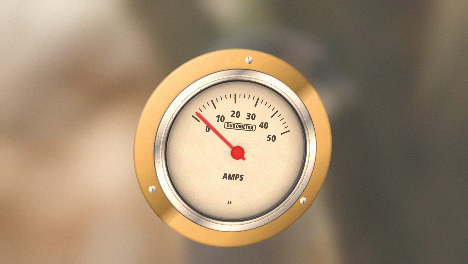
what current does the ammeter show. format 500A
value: 2A
